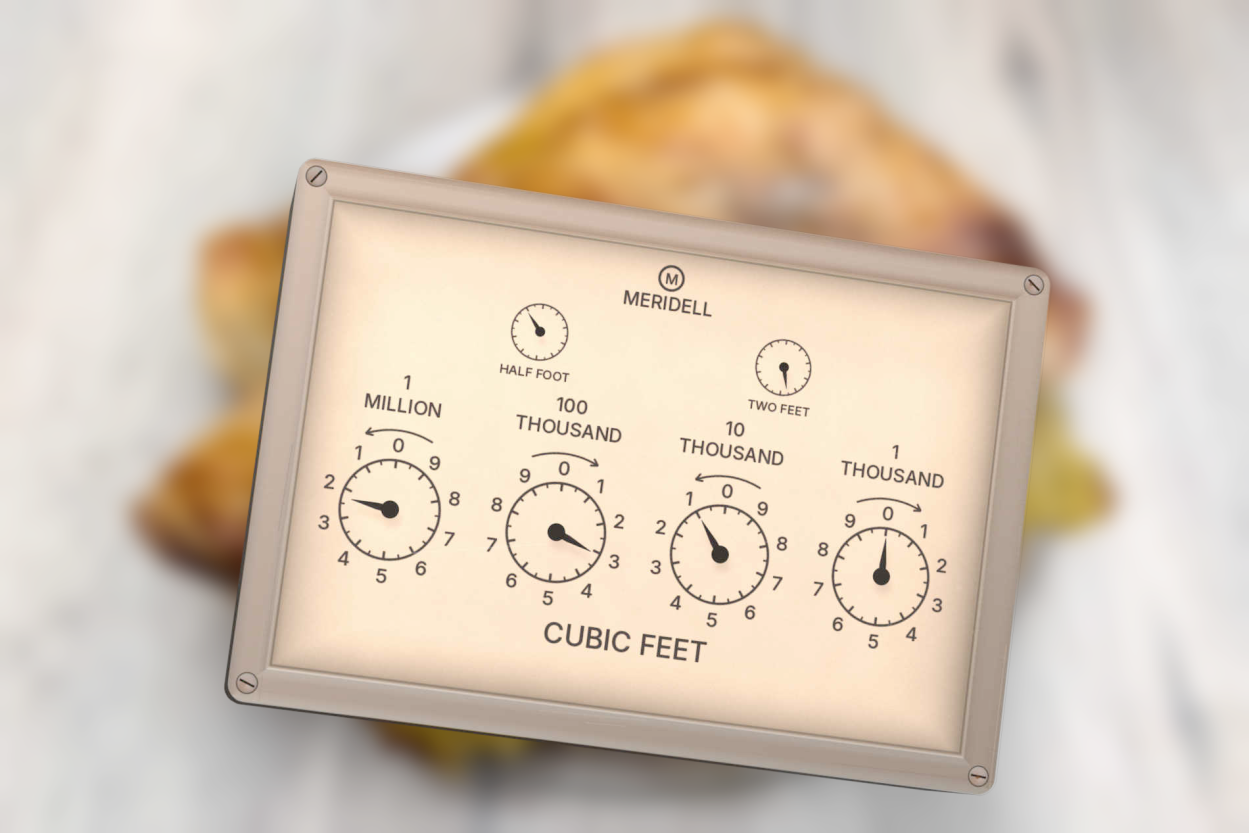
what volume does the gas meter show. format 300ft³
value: 231000ft³
